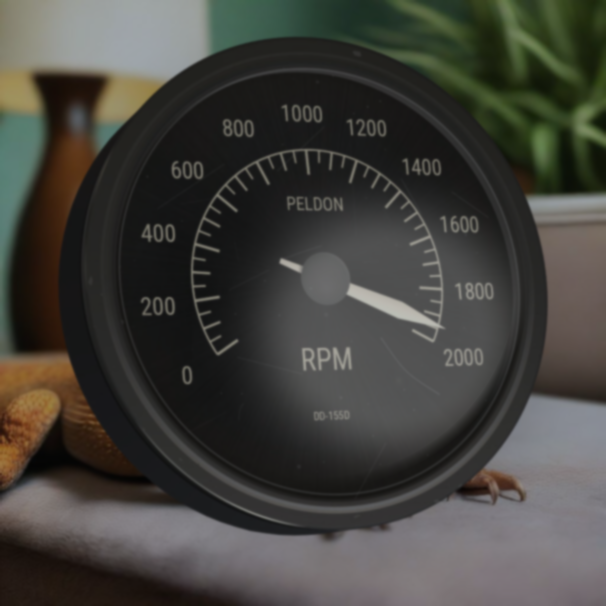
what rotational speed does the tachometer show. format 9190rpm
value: 1950rpm
